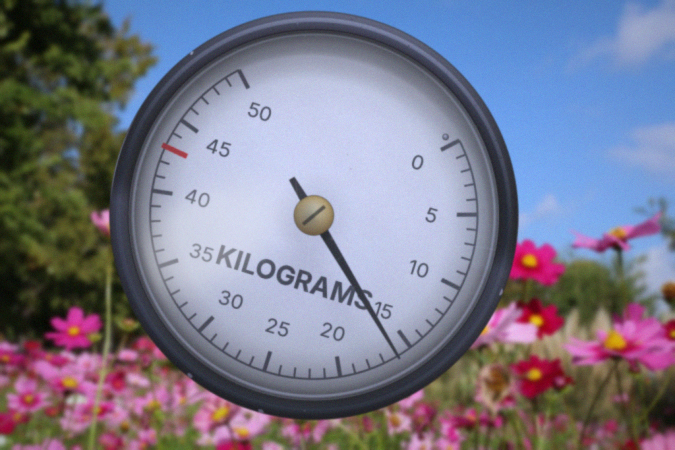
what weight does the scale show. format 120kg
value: 16kg
